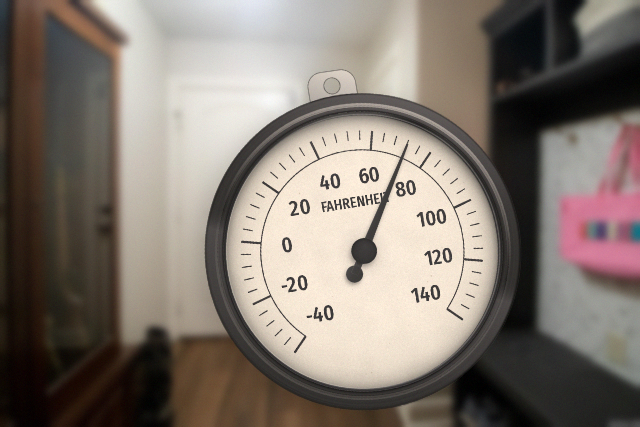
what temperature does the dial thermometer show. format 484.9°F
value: 72°F
